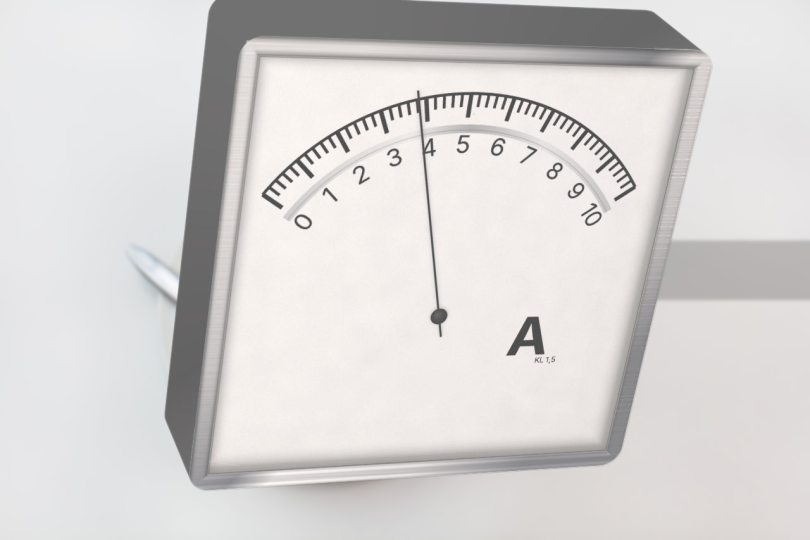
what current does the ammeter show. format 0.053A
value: 3.8A
